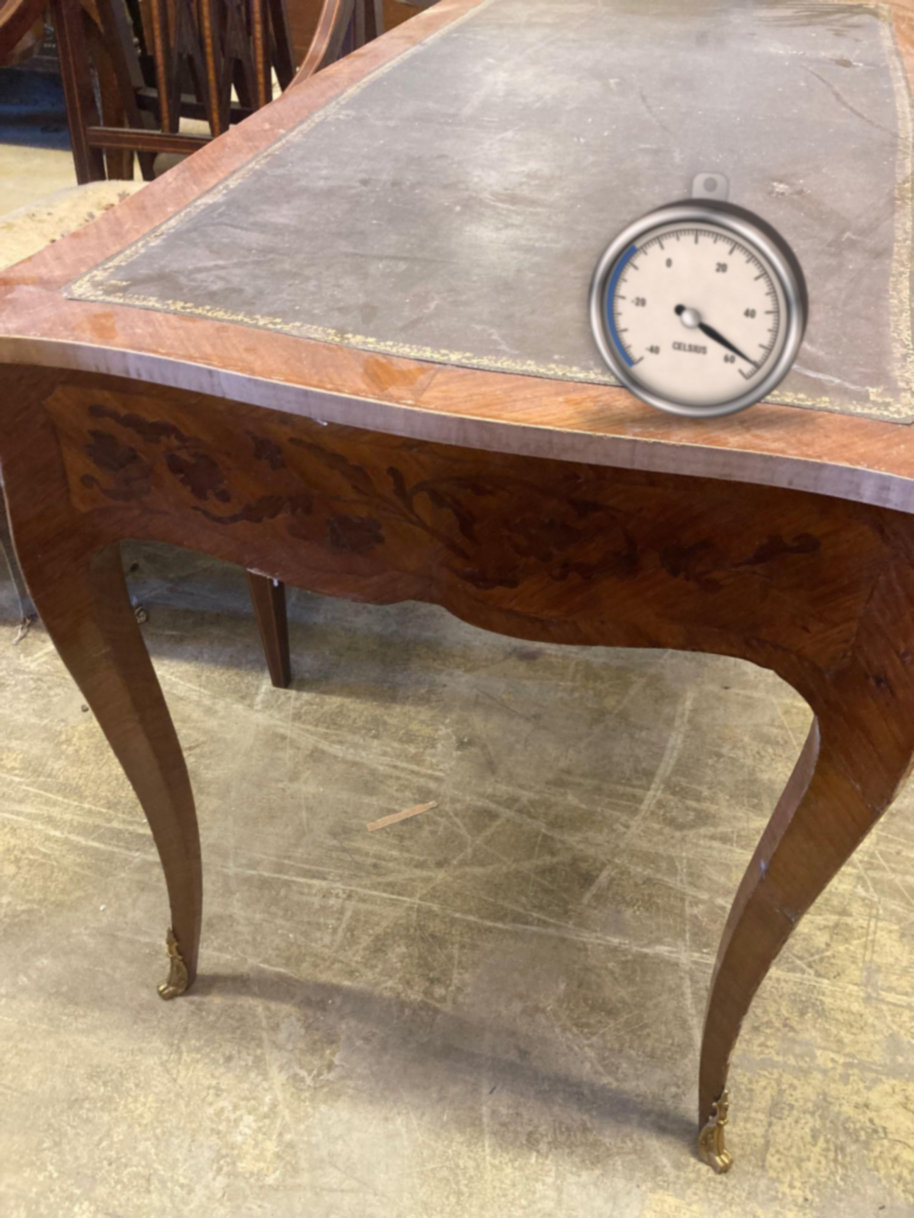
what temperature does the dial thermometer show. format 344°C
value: 55°C
